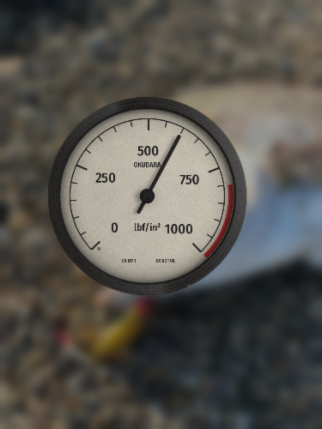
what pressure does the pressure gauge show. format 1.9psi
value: 600psi
